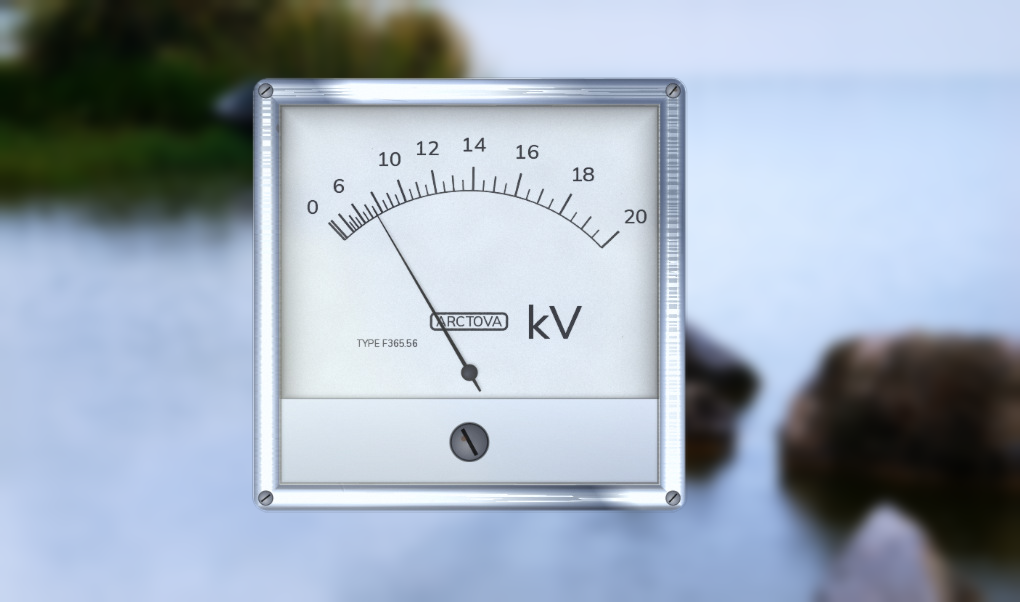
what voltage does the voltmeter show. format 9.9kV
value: 7.5kV
